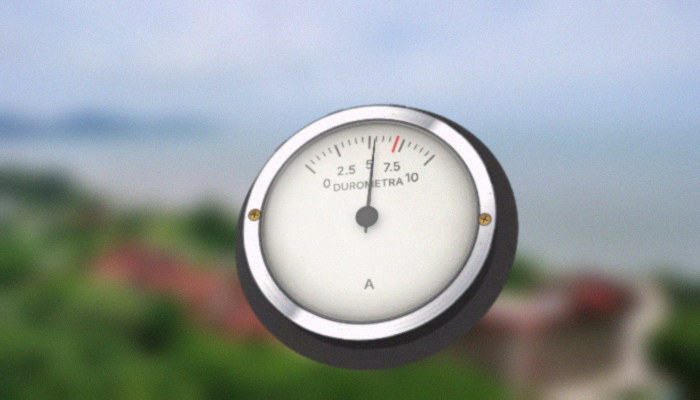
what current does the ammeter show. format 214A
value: 5.5A
